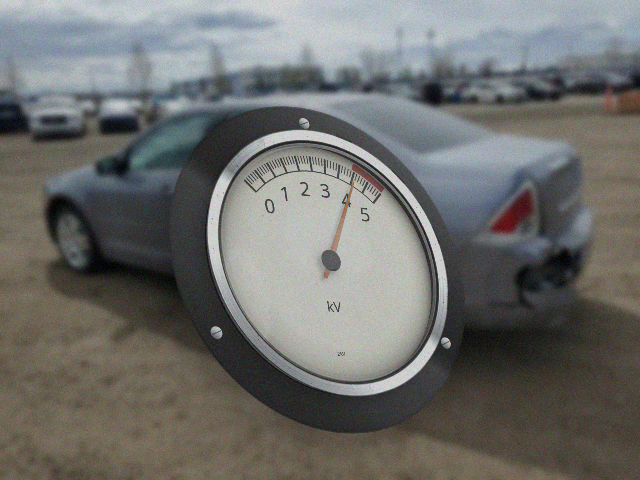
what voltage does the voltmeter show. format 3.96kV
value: 4kV
